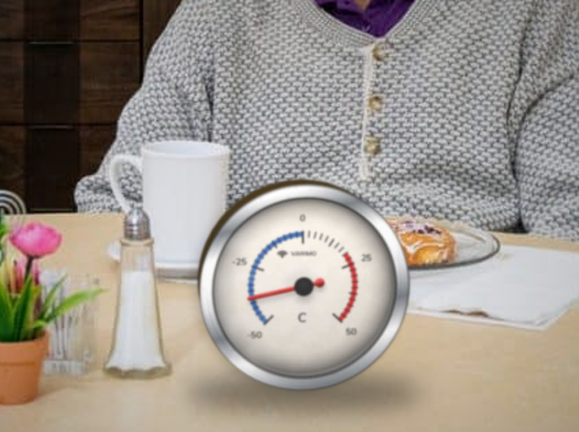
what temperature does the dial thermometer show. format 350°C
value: -37.5°C
